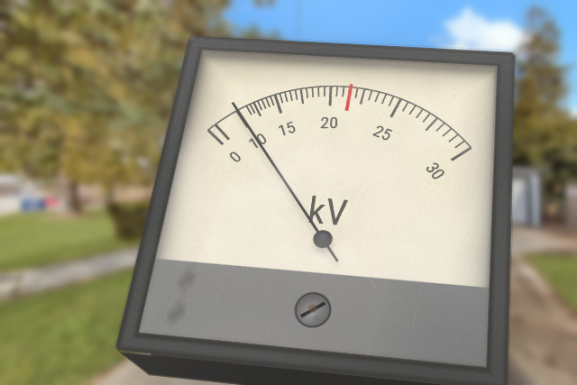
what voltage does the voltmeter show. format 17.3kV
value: 10kV
